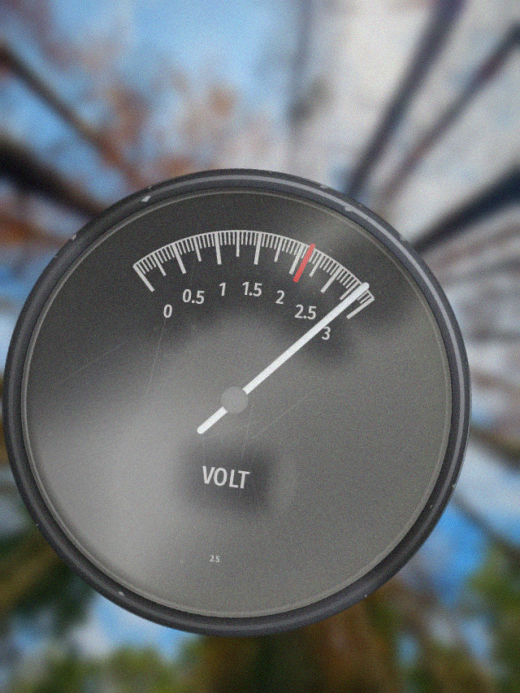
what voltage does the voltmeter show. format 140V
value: 2.85V
